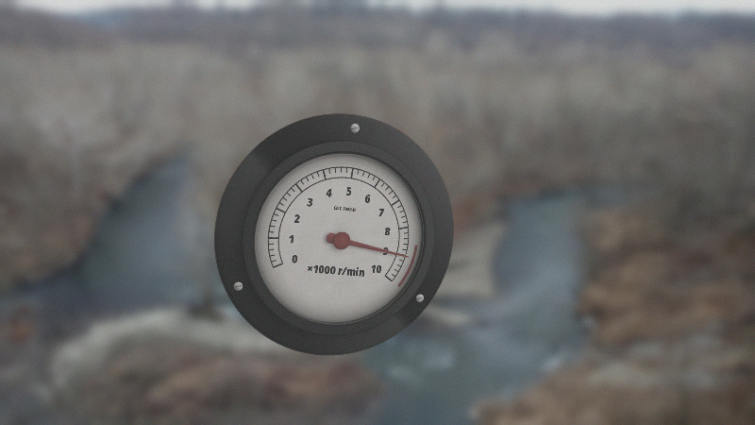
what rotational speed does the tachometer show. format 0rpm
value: 9000rpm
